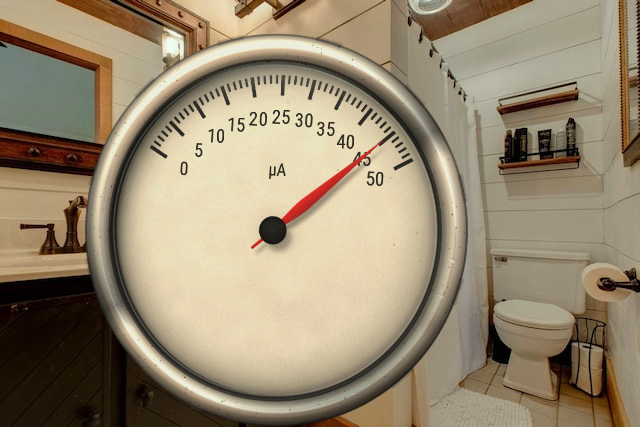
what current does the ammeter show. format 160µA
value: 45µA
